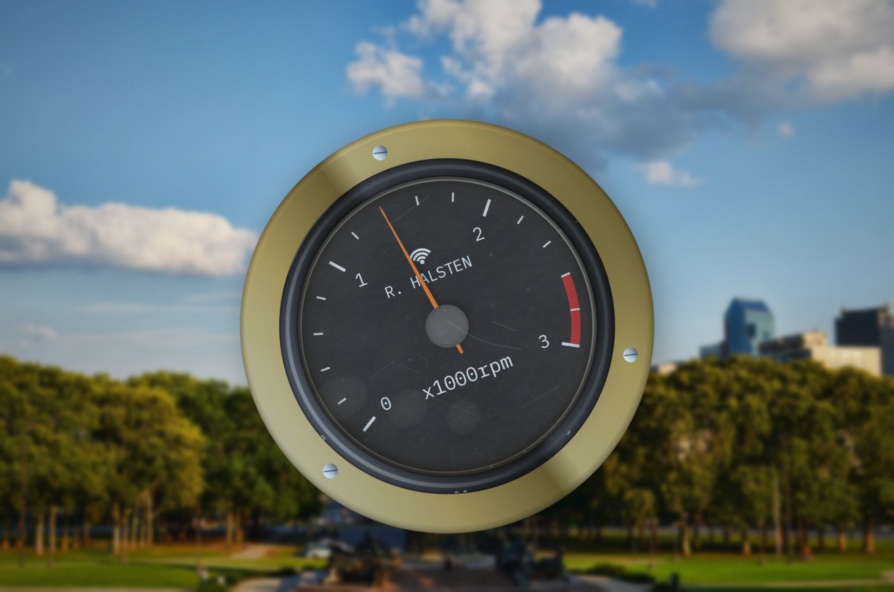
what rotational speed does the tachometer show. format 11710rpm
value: 1400rpm
